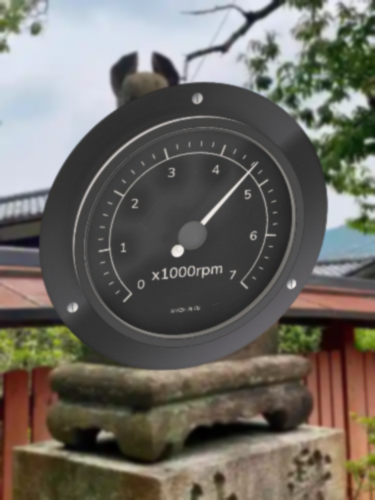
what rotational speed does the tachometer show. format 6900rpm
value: 4600rpm
